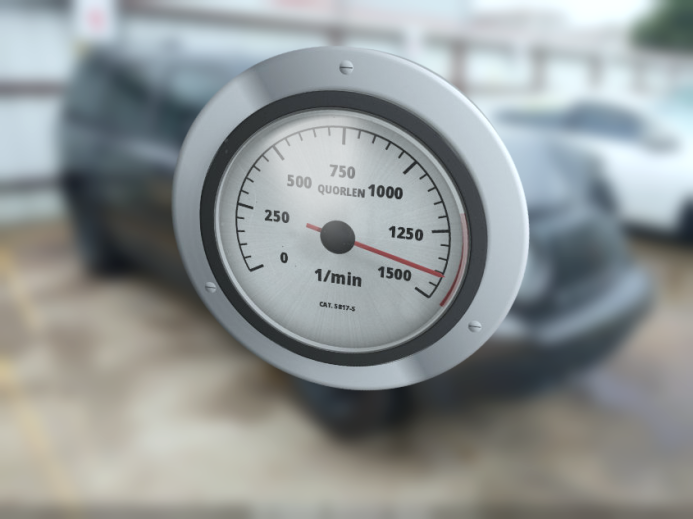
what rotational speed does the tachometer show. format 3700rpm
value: 1400rpm
